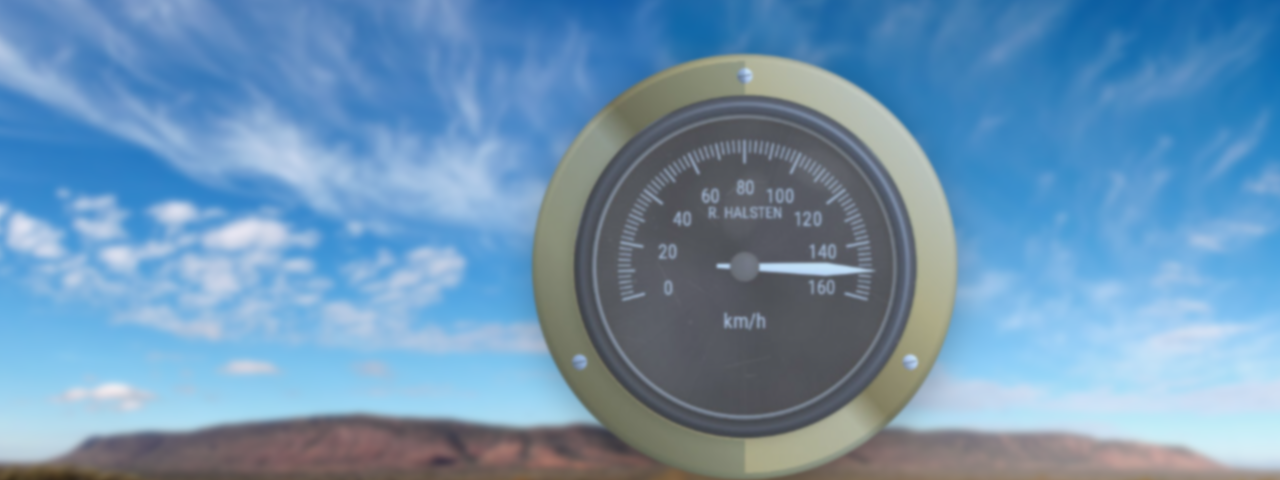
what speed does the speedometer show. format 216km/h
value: 150km/h
